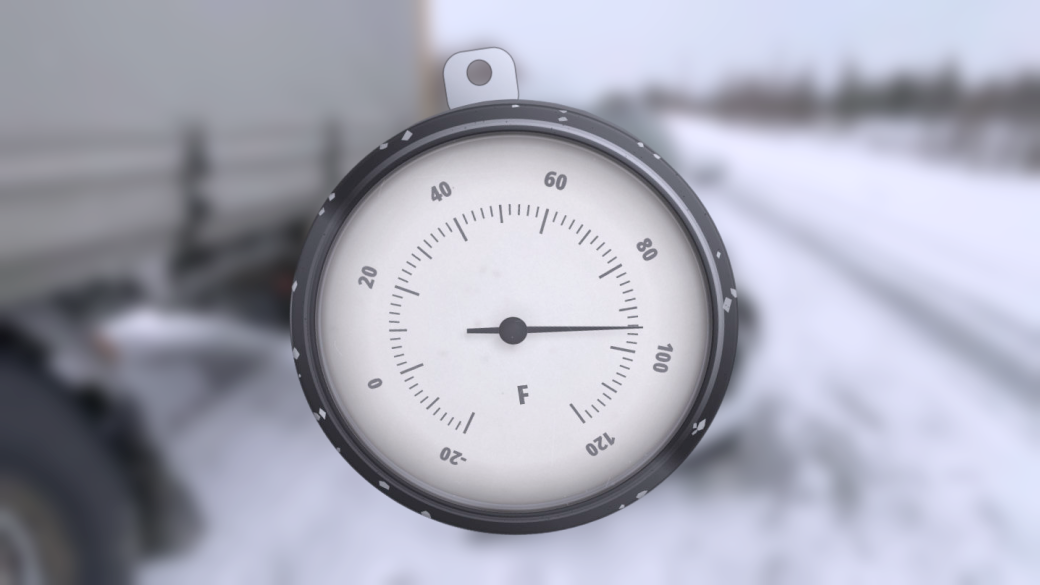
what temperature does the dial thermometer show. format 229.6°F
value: 94°F
